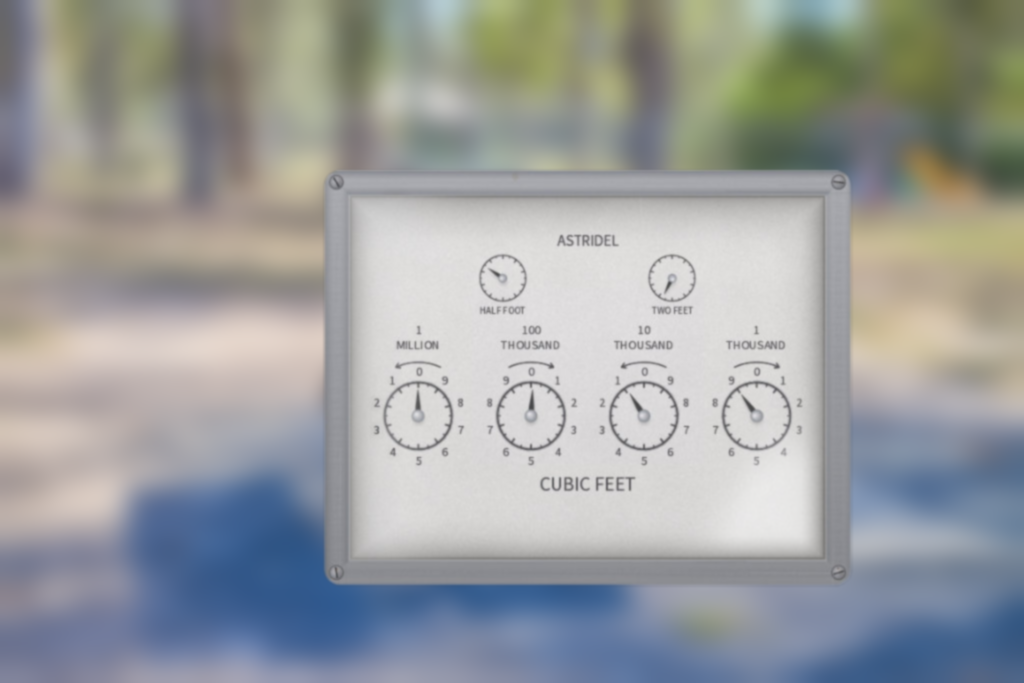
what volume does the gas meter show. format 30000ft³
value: 900ft³
